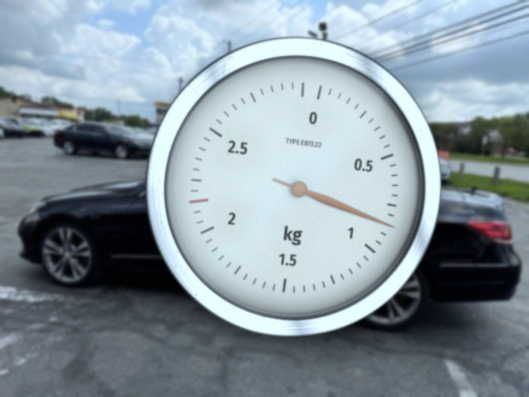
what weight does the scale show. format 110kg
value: 0.85kg
